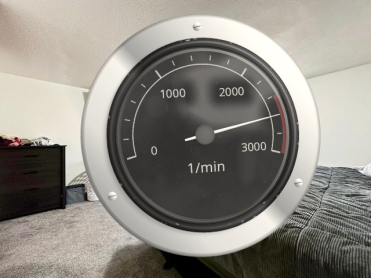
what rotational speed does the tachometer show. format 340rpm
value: 2600rpm
